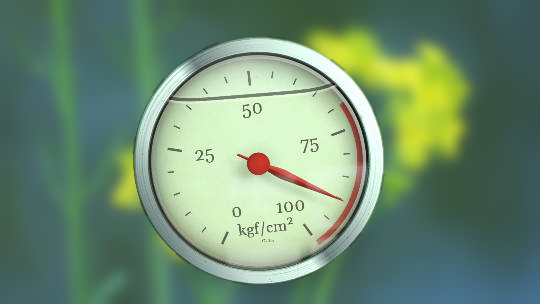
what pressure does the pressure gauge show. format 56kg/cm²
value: 90kg/cm²
